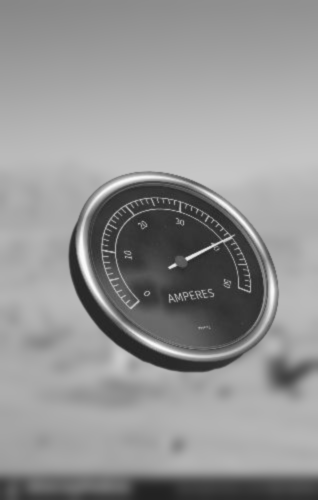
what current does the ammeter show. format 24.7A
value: 40A
